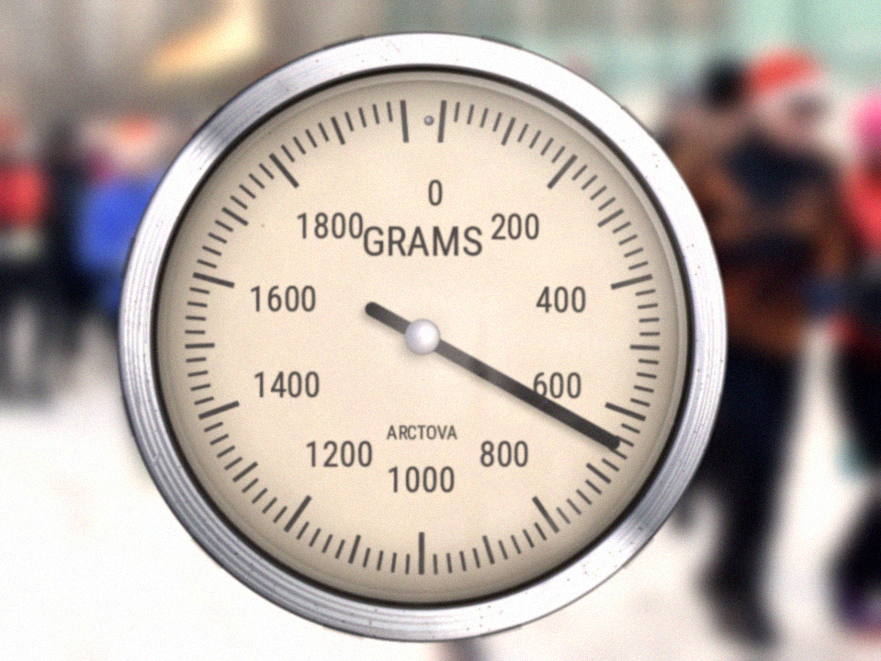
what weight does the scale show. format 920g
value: 650g
